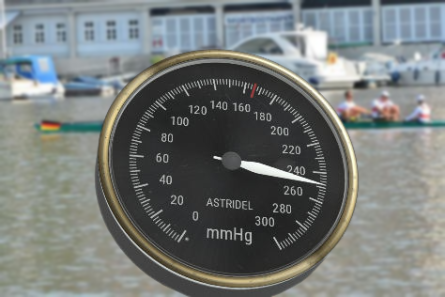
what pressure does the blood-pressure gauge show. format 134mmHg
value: 250mmHg
